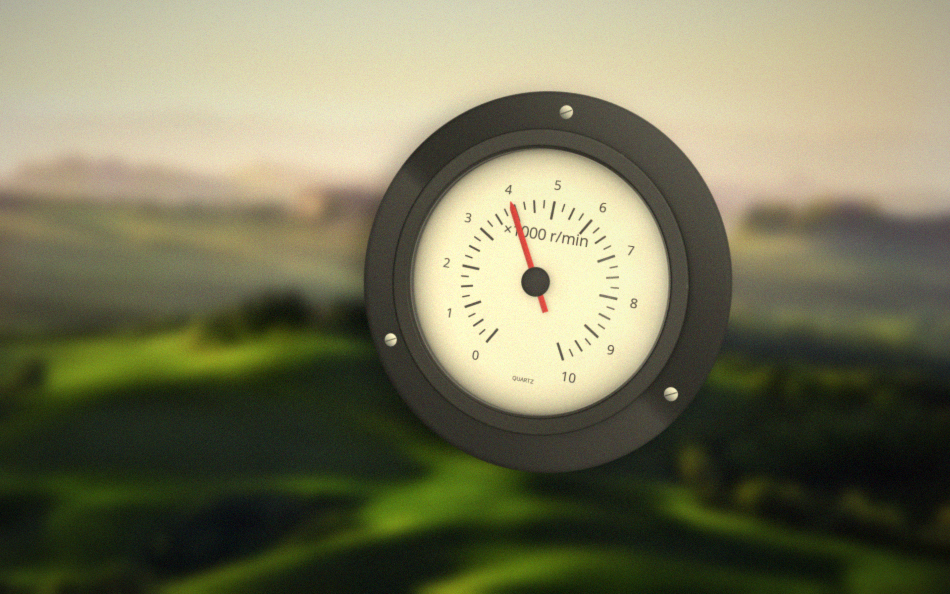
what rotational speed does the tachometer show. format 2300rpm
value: 4000rpm
